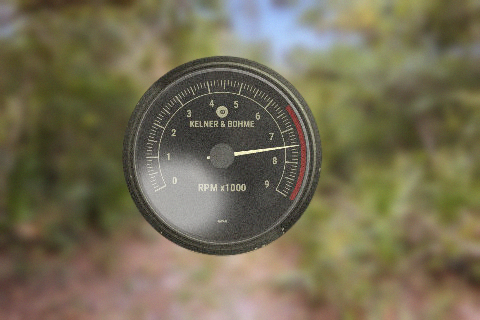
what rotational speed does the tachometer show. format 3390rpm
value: 7500rpm
